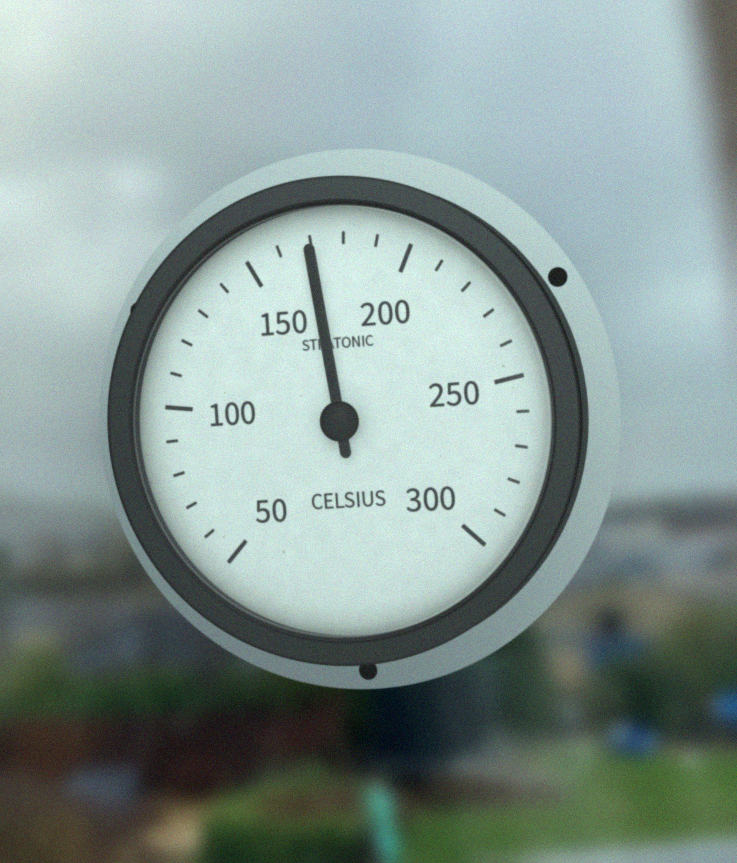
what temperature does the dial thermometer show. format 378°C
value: 170°C
